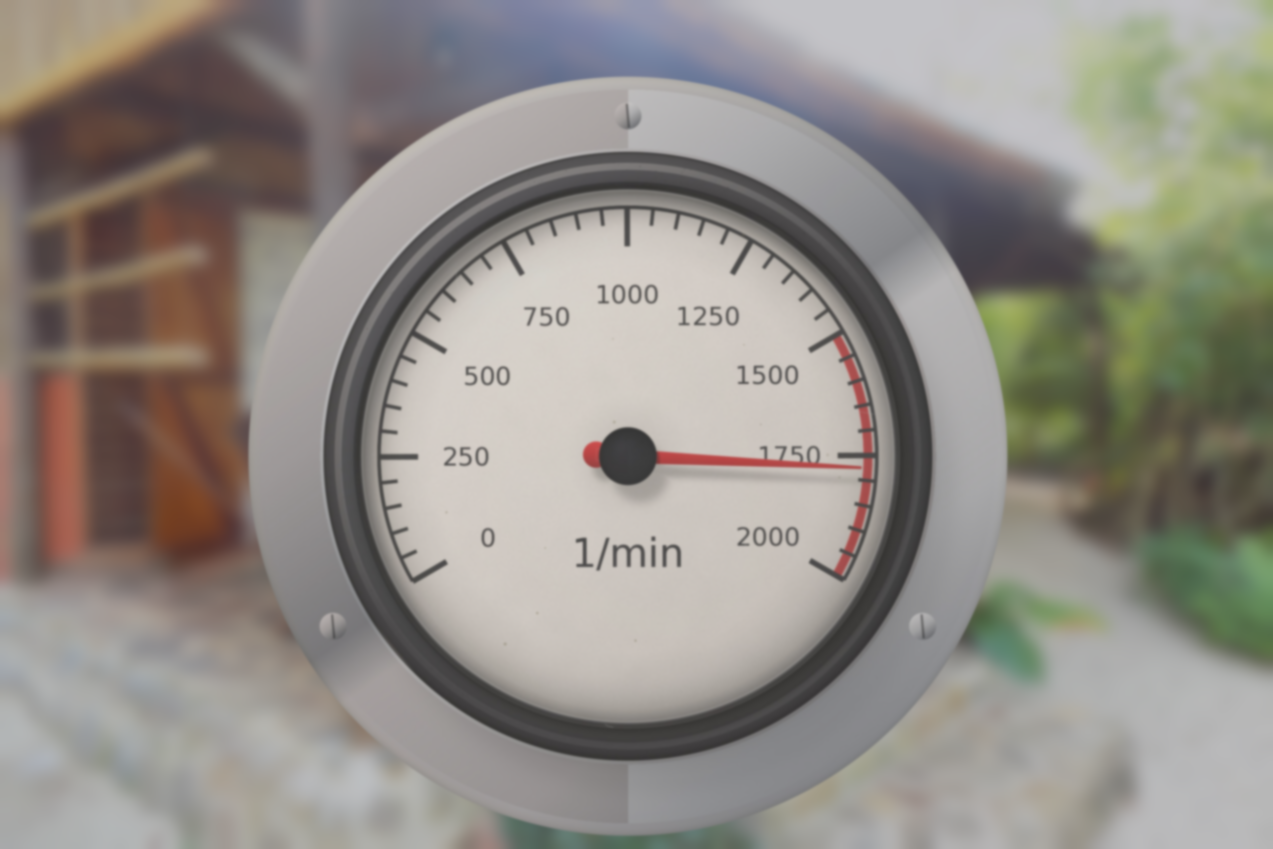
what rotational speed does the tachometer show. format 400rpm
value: 1775rpm
